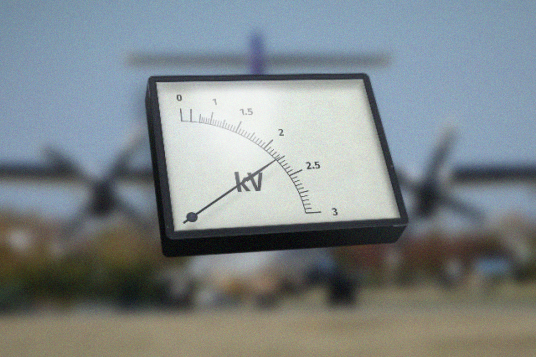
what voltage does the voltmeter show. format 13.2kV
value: 2.25kV
